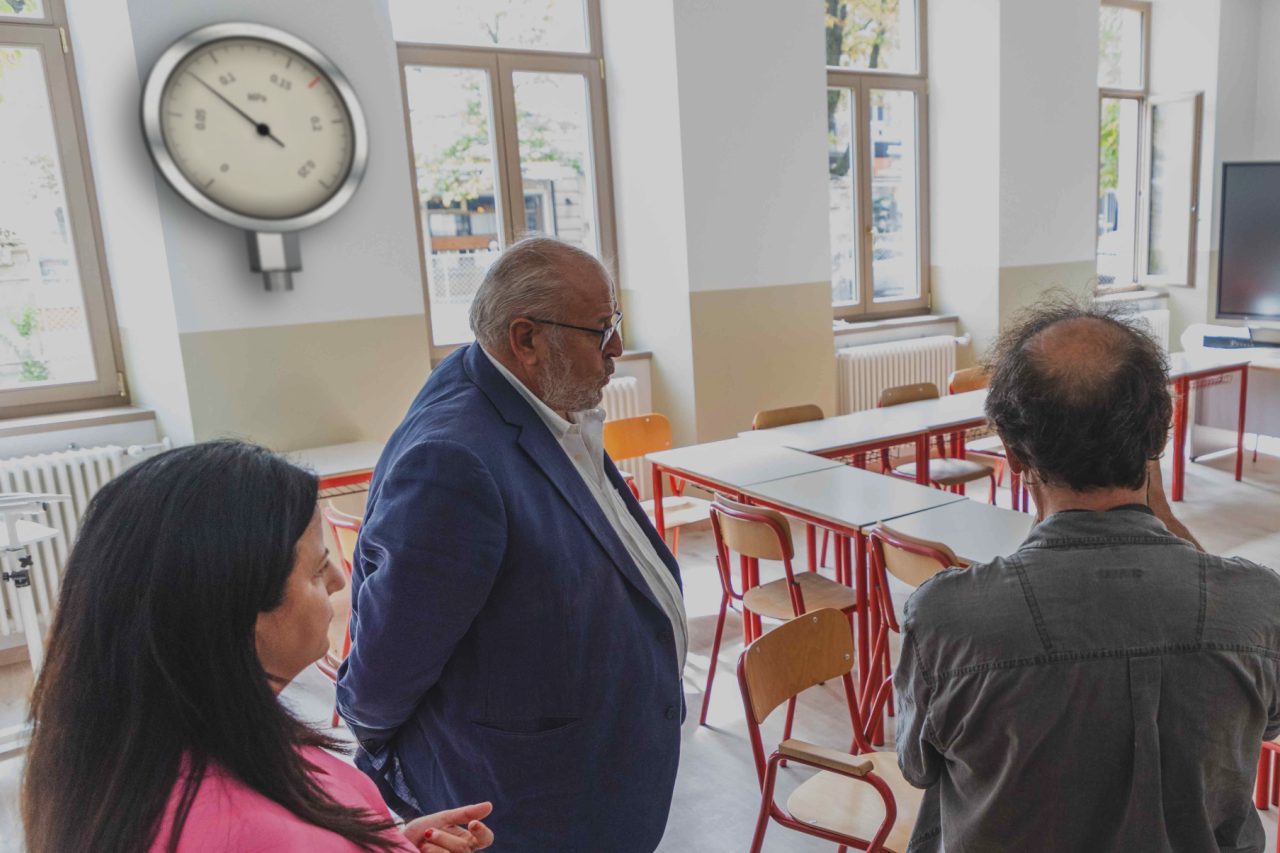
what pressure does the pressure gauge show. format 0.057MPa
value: 0.08MPa
